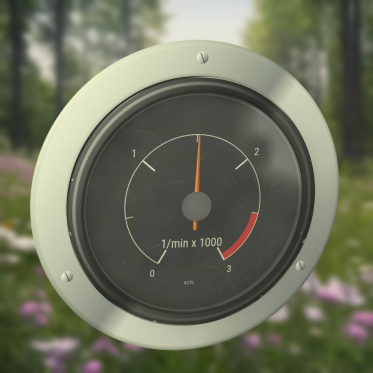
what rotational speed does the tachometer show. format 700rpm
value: 1500rpm
